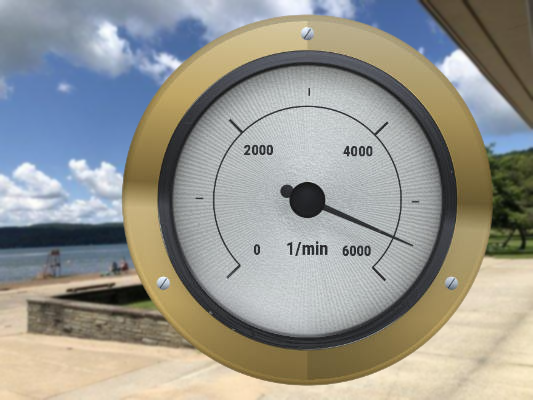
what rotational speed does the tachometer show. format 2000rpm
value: 5500rpm
